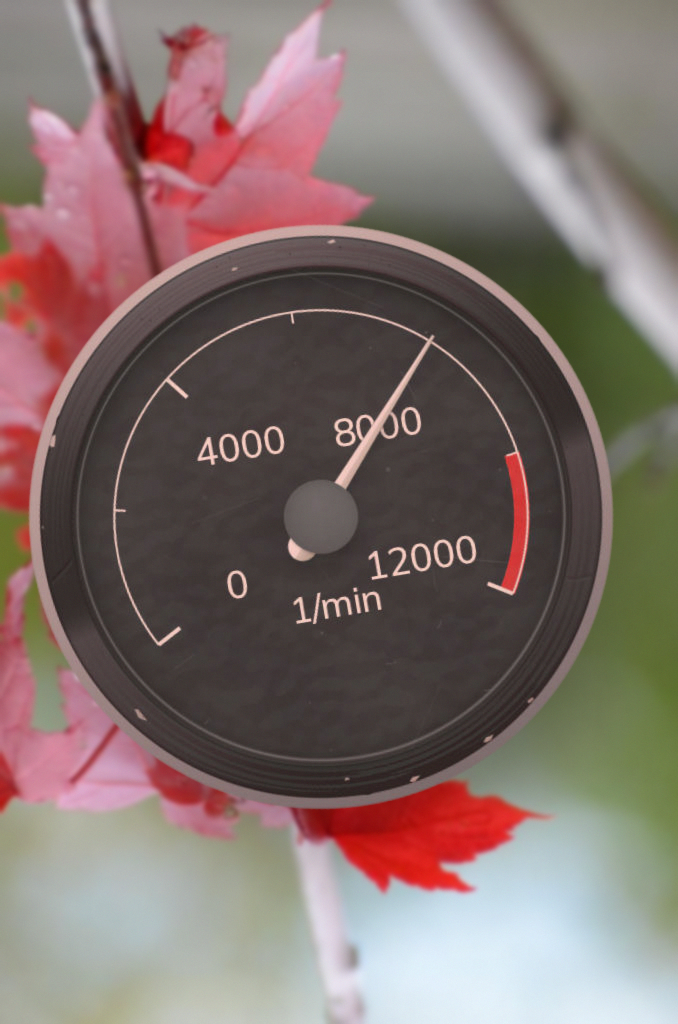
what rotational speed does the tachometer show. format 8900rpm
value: 8000rpm
